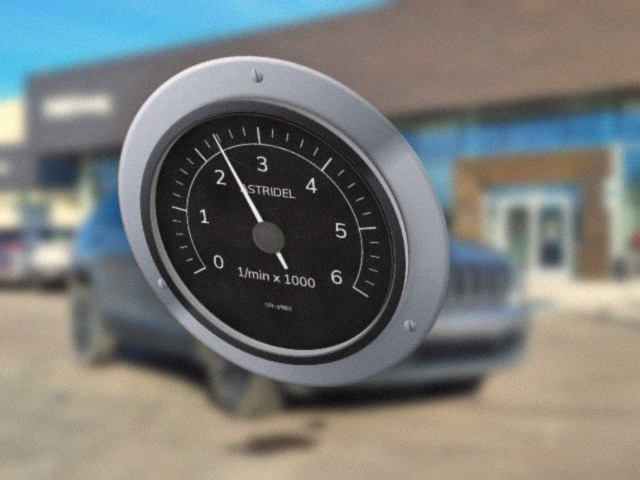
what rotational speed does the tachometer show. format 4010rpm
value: 2400rpm
